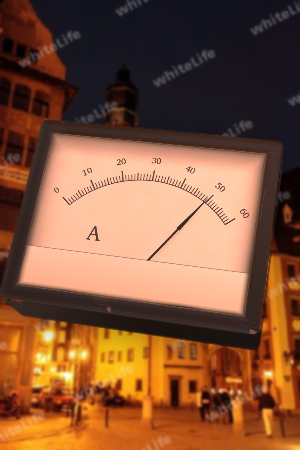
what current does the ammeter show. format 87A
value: 50A
